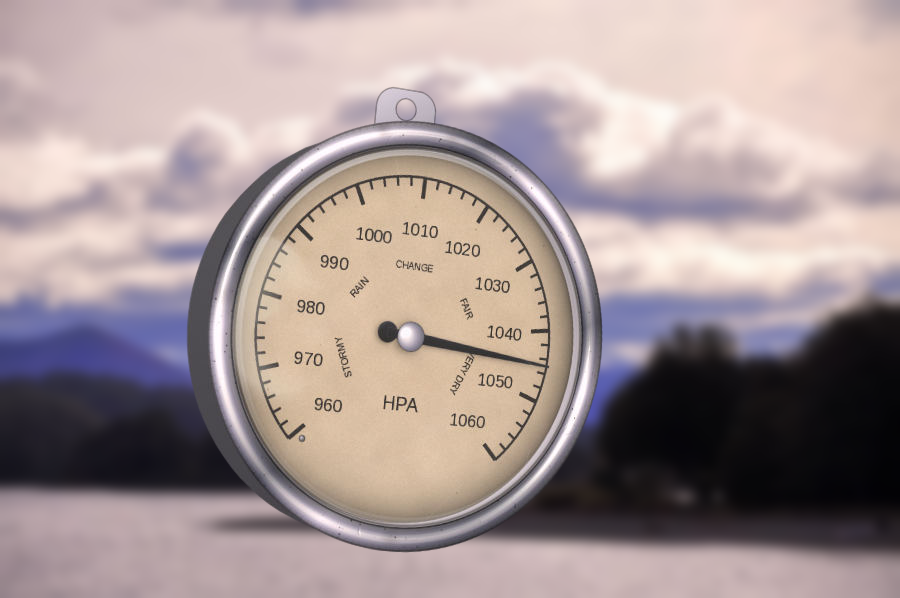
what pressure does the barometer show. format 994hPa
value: 1045hPa
